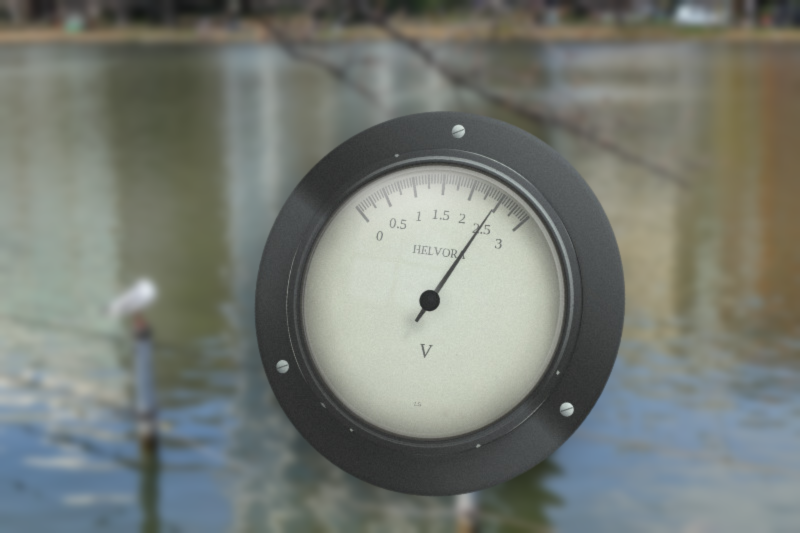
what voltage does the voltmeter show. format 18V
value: 2.5V
